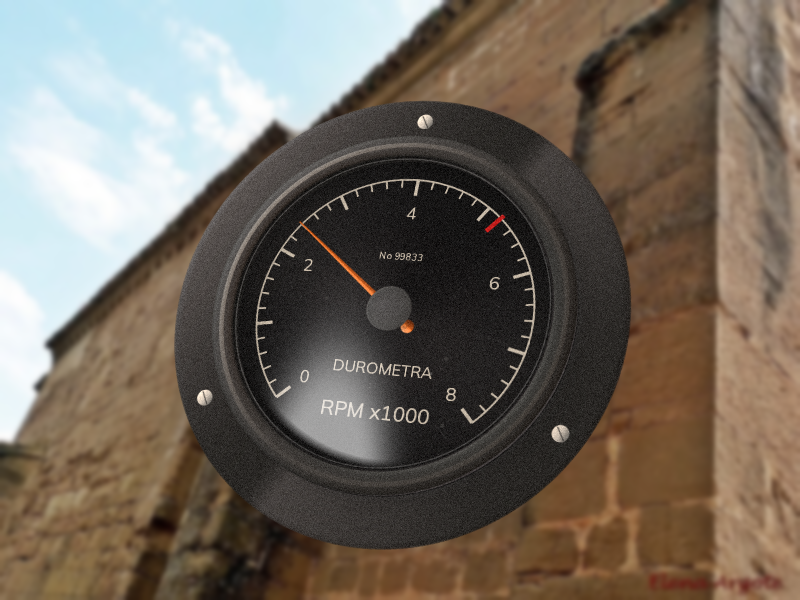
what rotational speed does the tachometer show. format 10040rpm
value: 2400rpm
